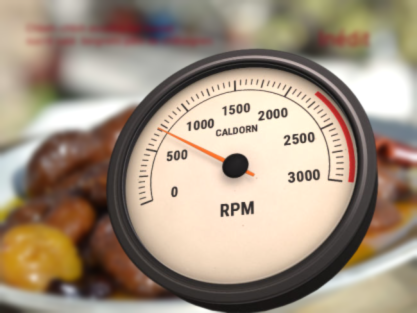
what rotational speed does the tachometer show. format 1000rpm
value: 700rpm
